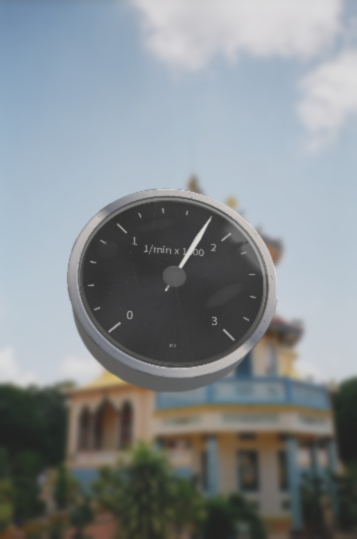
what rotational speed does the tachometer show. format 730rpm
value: 1800rpm
